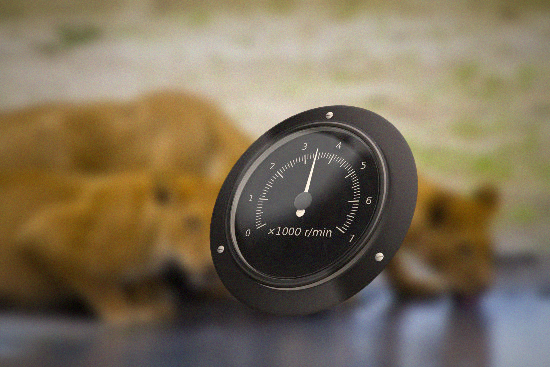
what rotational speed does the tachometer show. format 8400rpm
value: 3500rpm
